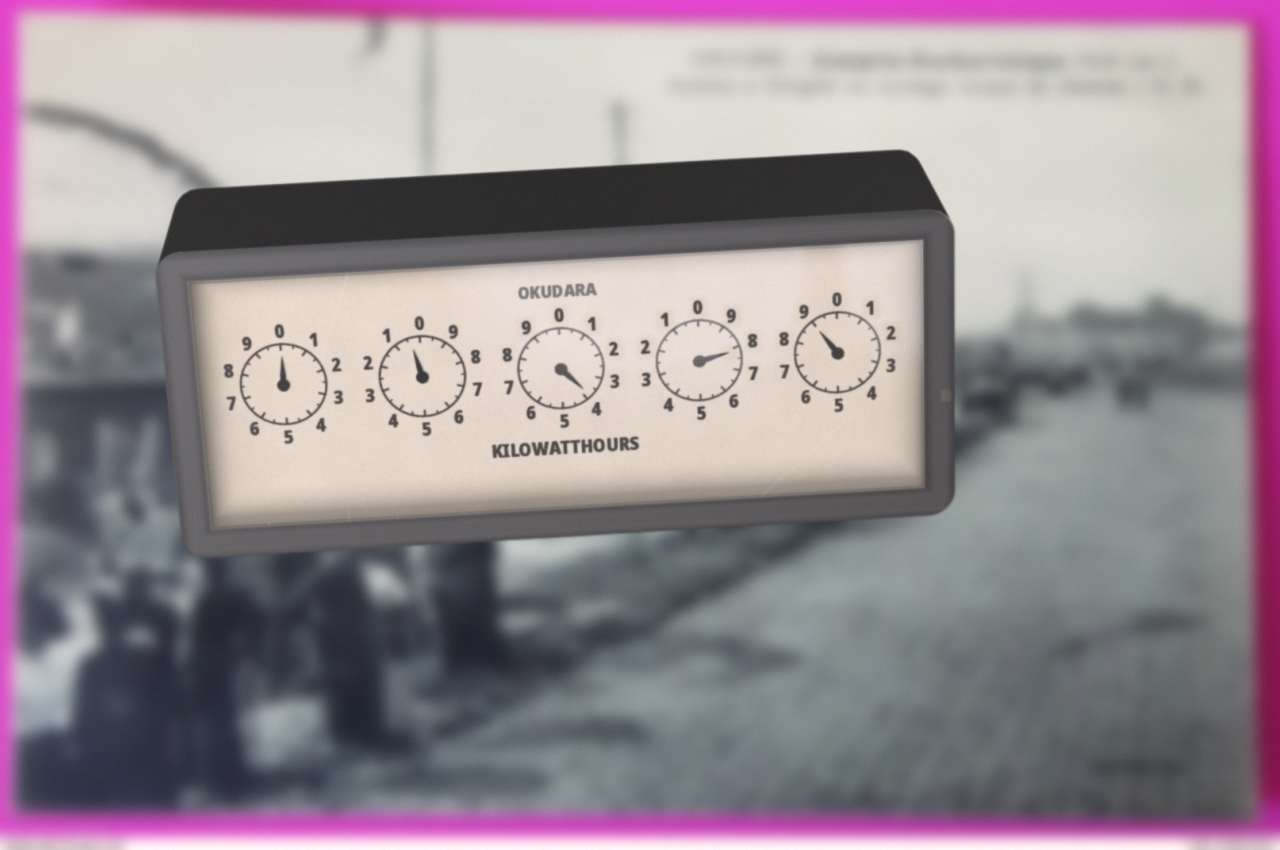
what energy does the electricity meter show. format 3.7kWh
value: 379kWh
